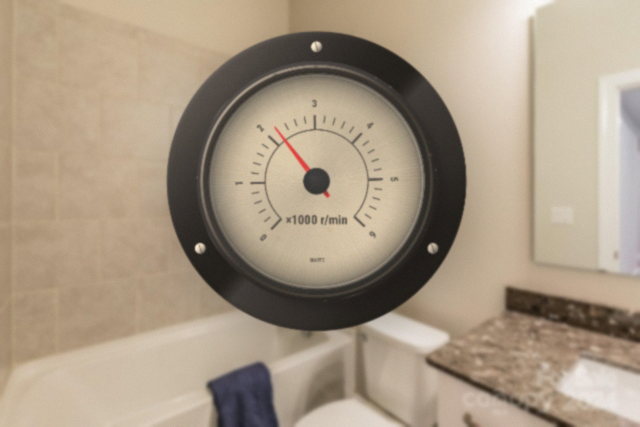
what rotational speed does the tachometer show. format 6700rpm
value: 2200rpm
